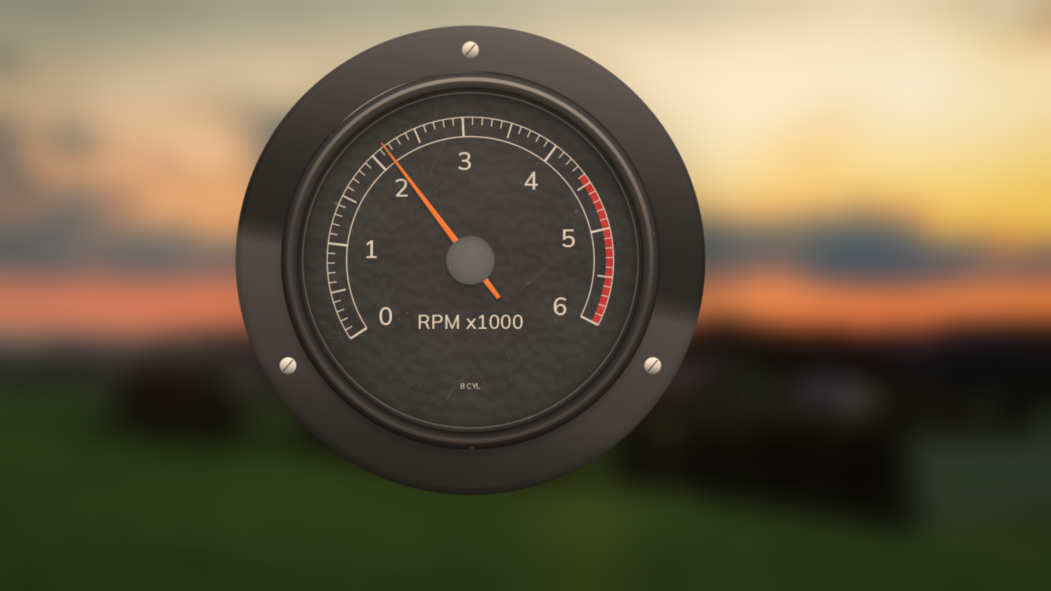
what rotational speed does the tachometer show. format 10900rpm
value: 2150rpm
